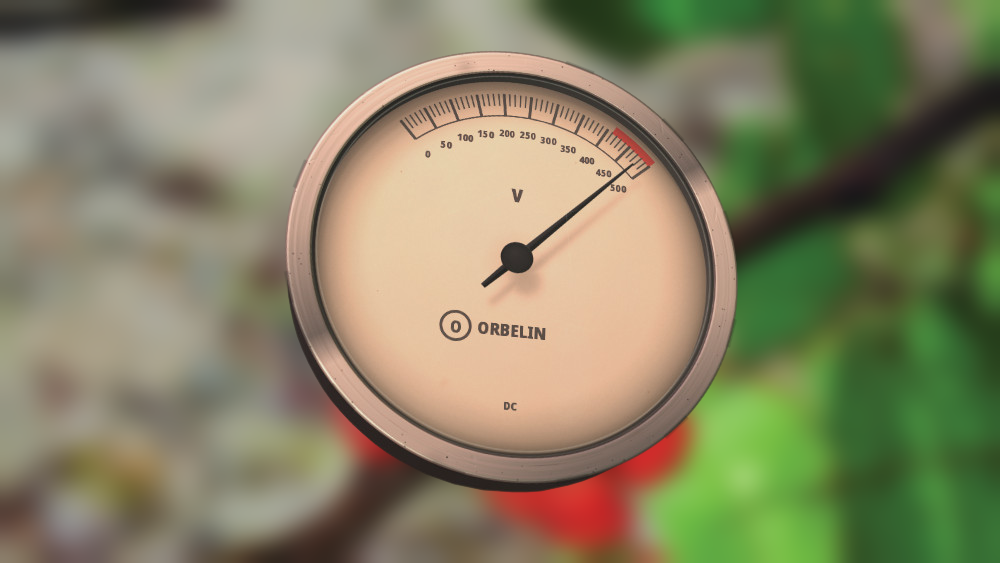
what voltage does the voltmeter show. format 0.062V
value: 480V
